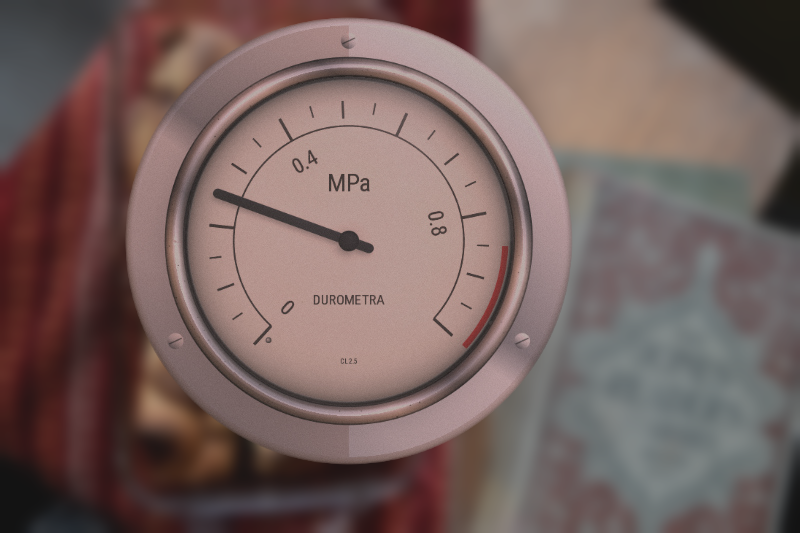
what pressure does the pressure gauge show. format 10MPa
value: 0.25MPa
